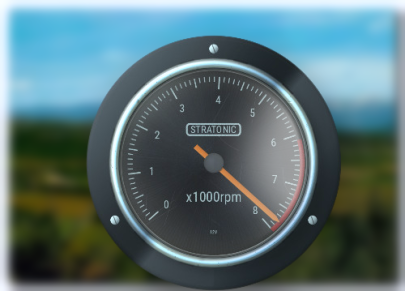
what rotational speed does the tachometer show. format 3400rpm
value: 7800rpm
